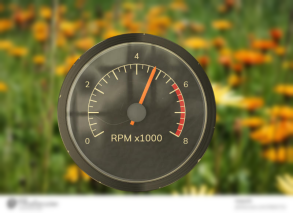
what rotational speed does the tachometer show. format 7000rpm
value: 4750rpm
